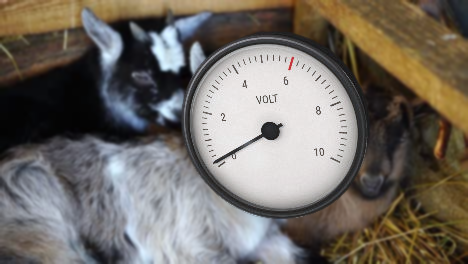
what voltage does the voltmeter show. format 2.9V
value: 0.2V
